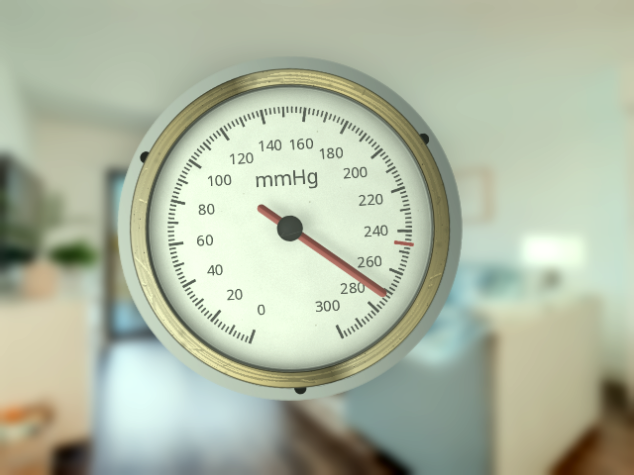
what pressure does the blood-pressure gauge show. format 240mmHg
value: 272mmHg
